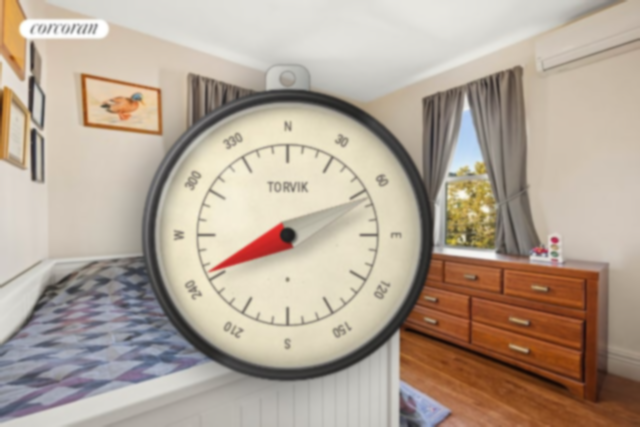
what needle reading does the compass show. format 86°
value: 245°
